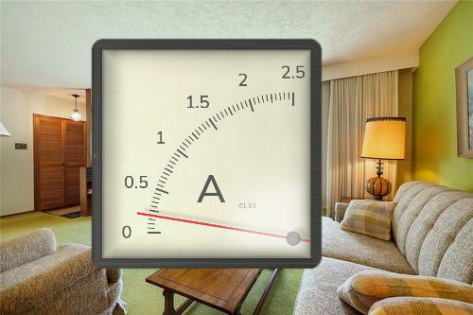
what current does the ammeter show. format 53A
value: 0.2A
